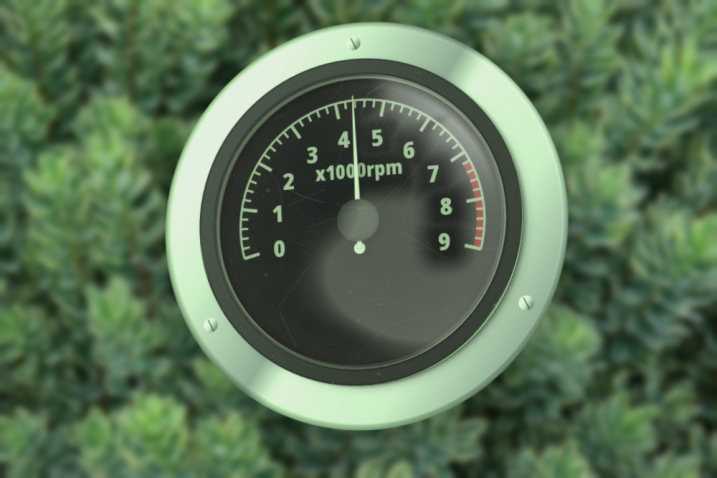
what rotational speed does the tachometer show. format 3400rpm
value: 4400rpm
